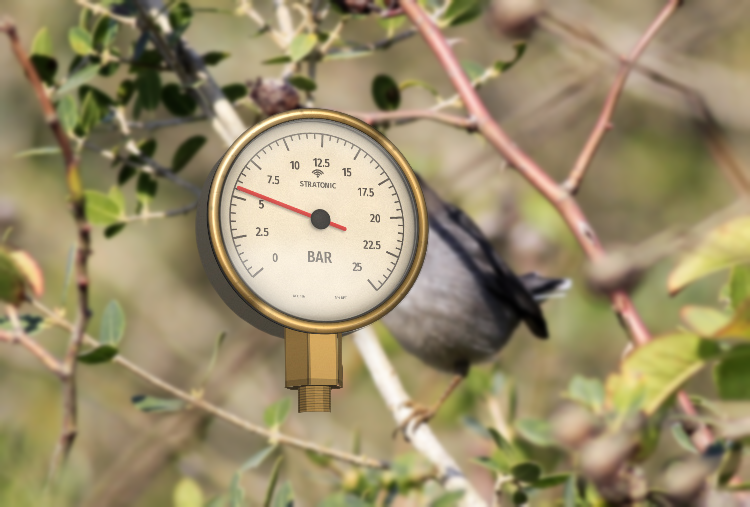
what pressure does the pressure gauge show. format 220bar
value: 5.5bar
